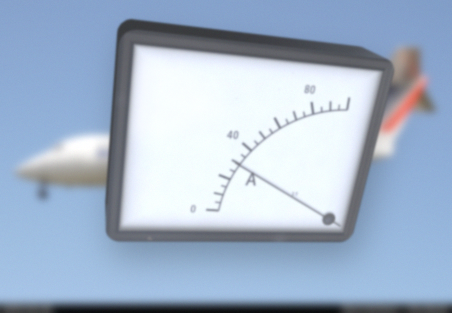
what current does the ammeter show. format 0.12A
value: 30A
